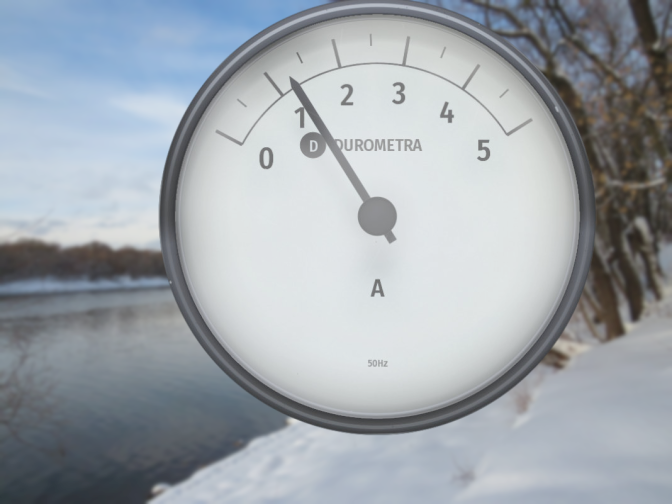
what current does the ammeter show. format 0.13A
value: 1.25A
